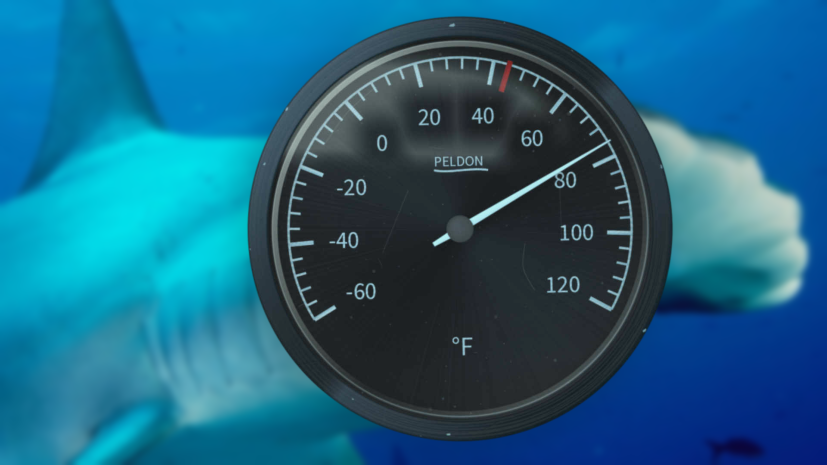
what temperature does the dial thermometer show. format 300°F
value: 76°F
